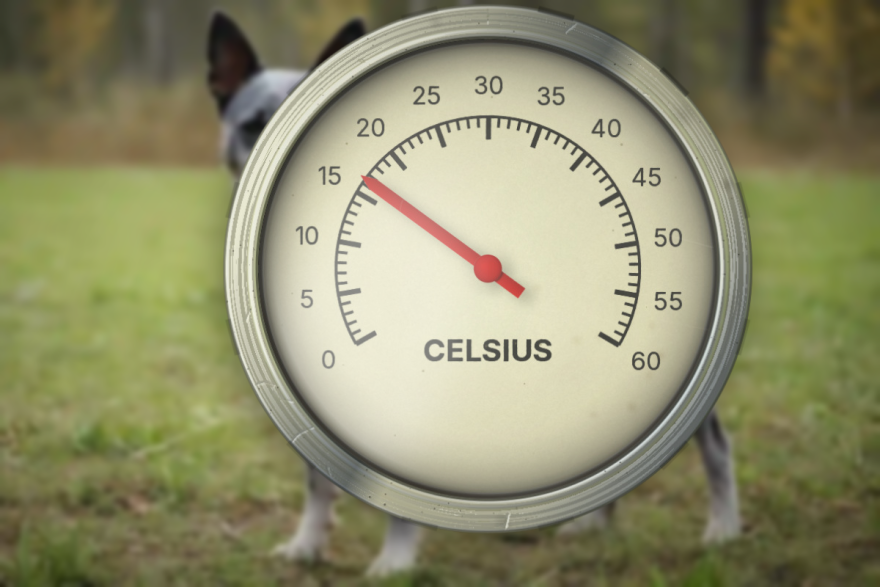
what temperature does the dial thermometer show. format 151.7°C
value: 16.5°C
